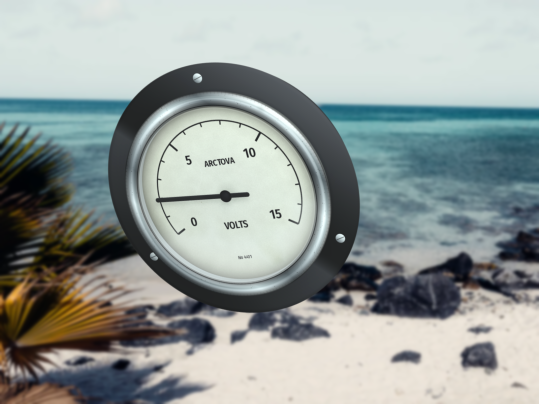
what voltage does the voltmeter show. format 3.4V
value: 2V
